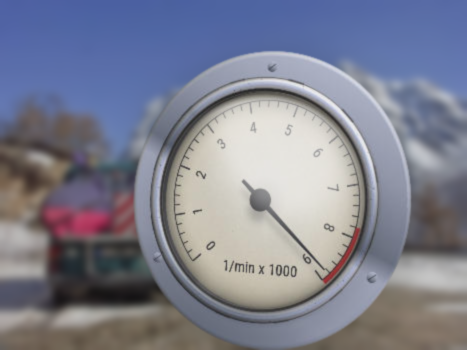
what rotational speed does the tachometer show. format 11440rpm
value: 8800rpm
